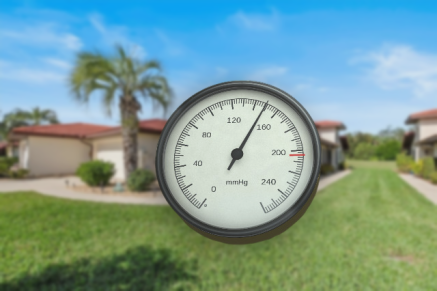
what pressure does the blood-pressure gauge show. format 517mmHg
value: 150mmHg
